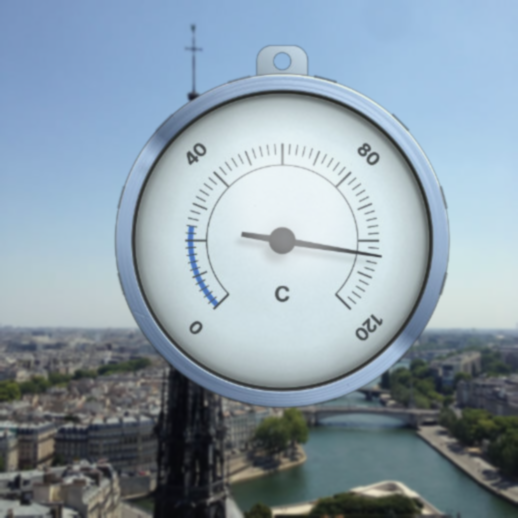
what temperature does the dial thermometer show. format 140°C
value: 104°C
